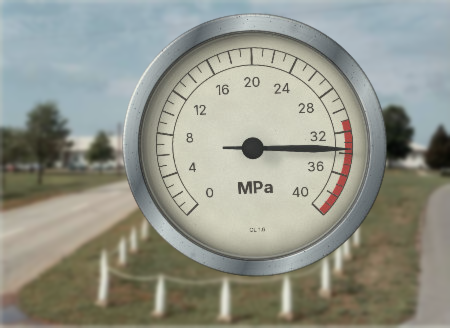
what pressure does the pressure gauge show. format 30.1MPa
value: 33.5MPa
